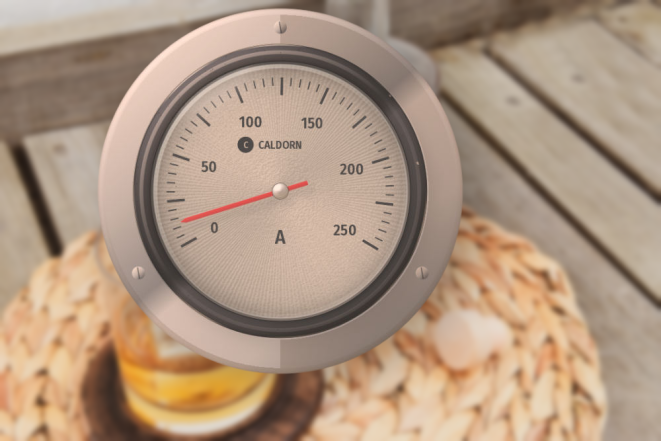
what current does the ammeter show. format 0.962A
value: 12.5A
